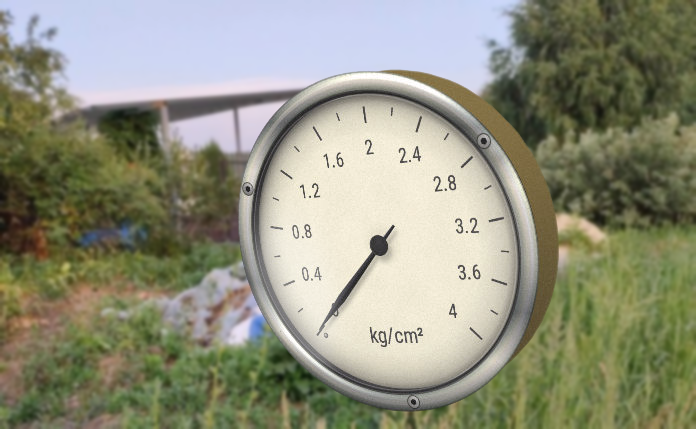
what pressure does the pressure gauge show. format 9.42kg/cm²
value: 0kg/cm²
